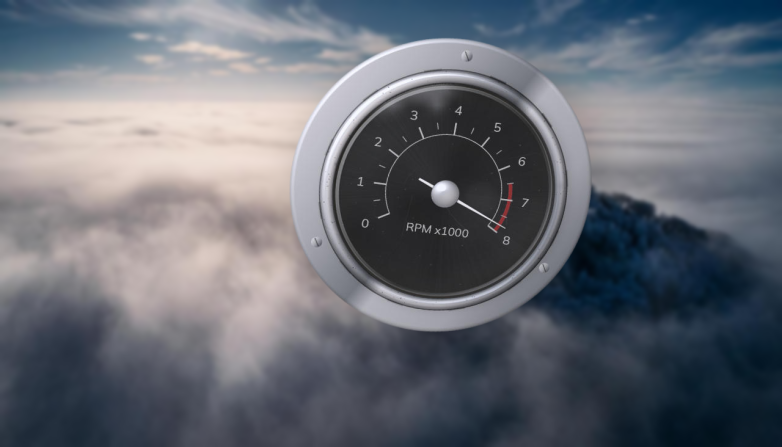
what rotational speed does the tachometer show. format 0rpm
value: 7750rpm
